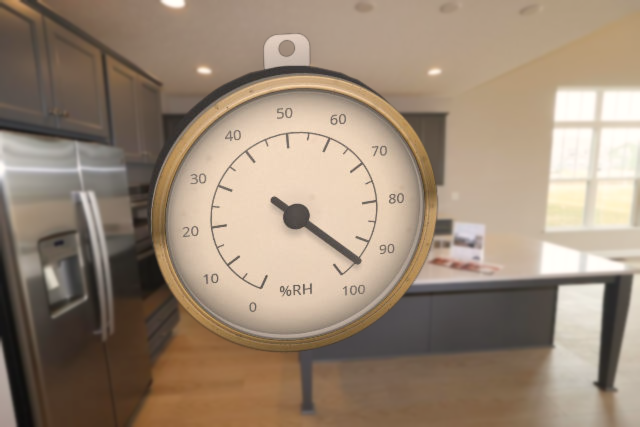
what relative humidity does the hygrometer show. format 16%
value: 95%
